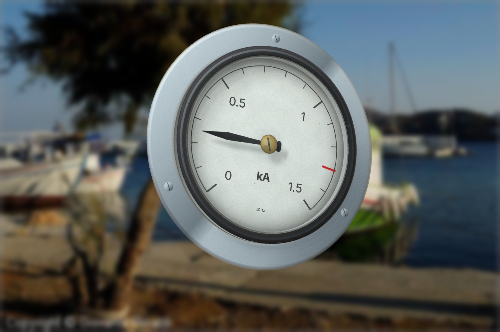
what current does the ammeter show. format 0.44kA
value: 0.25kA
